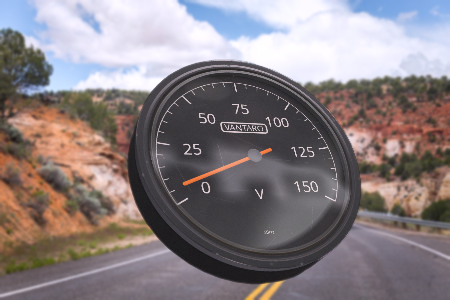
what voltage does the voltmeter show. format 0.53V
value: 5V
